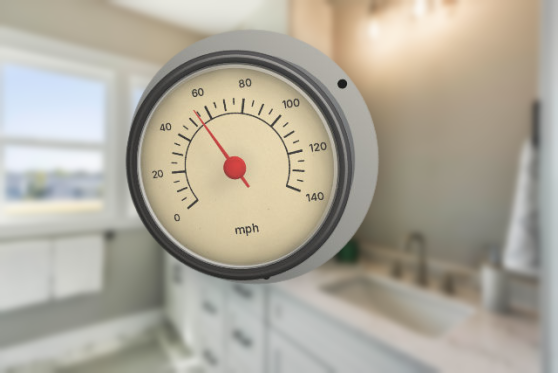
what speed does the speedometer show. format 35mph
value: 55mph
